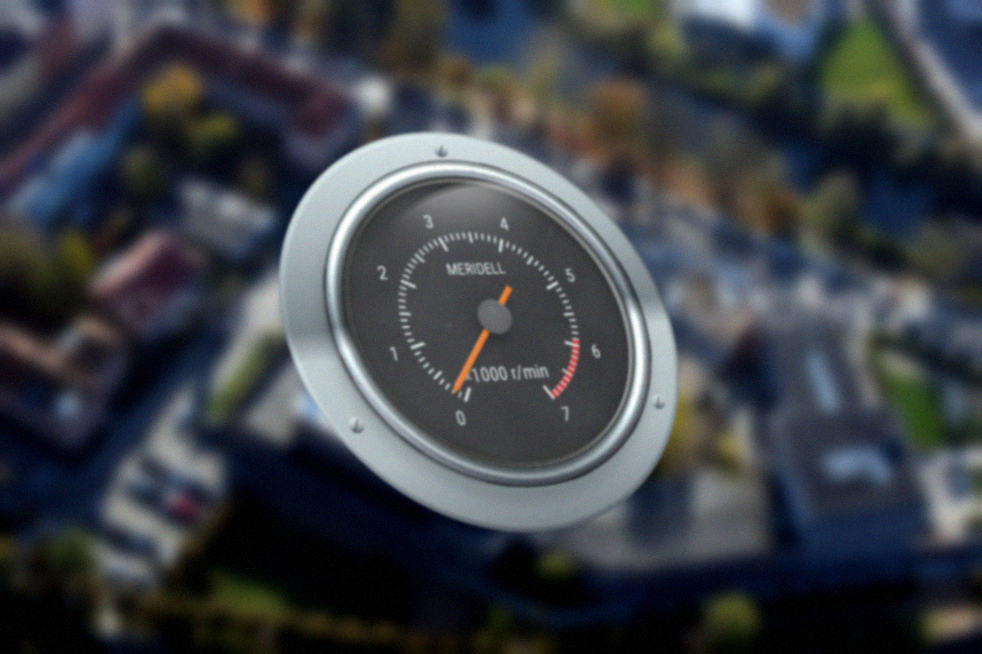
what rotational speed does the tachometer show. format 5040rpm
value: 200rpm
